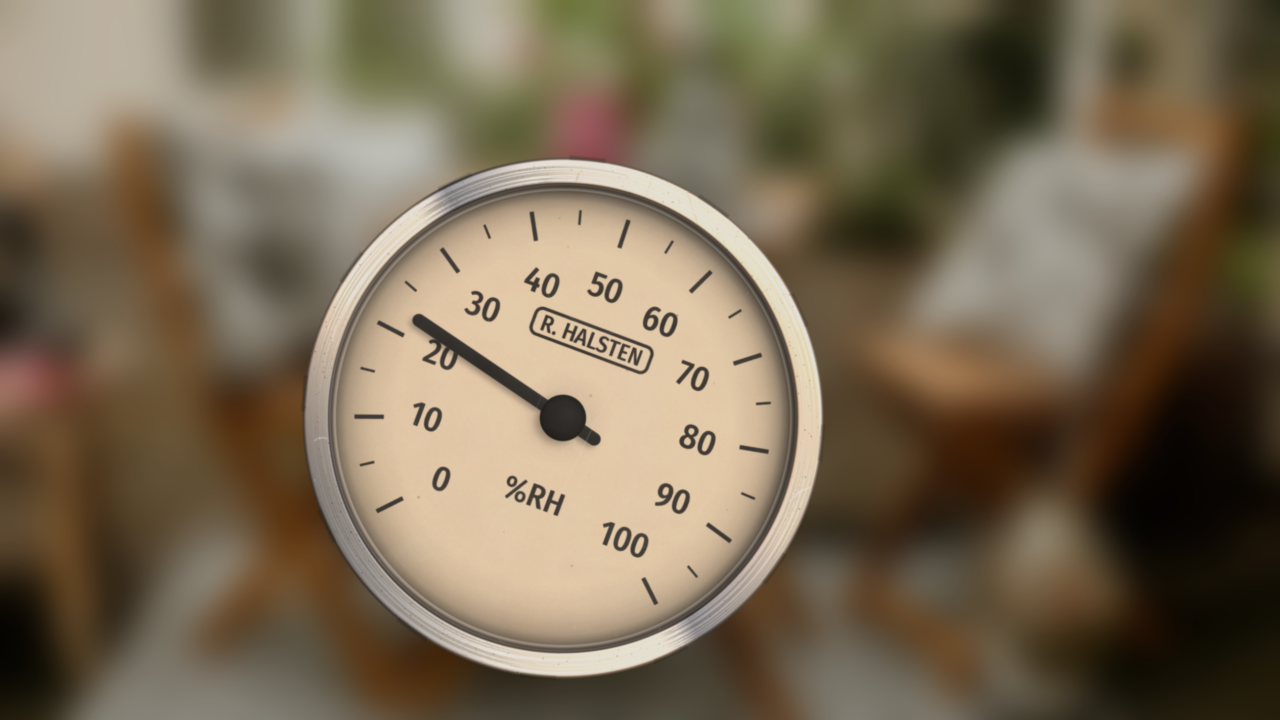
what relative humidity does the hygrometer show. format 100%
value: 22.5%
